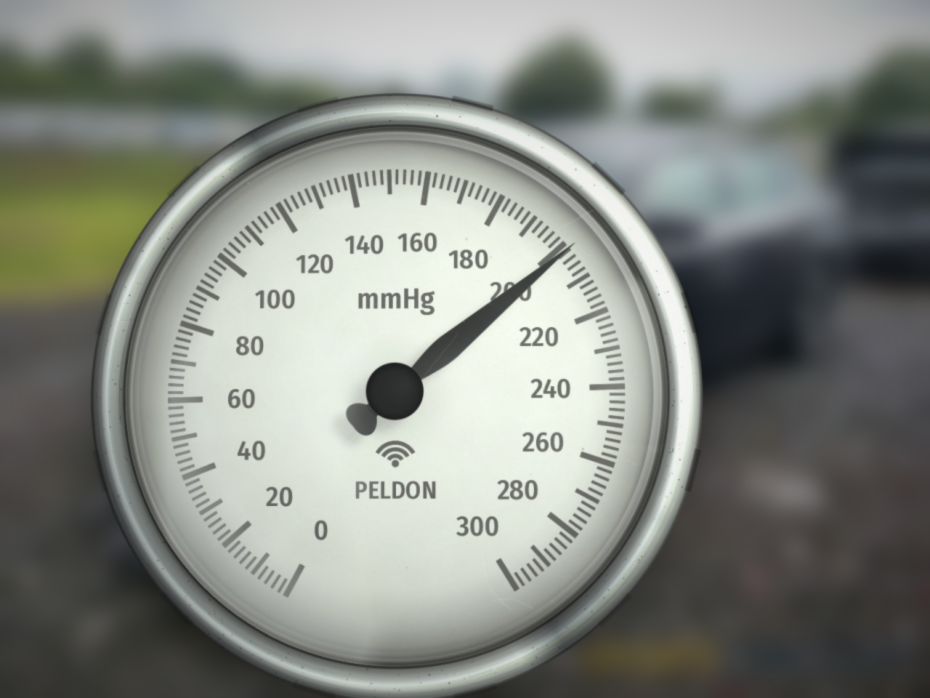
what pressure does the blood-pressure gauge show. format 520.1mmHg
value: 202mmHg
